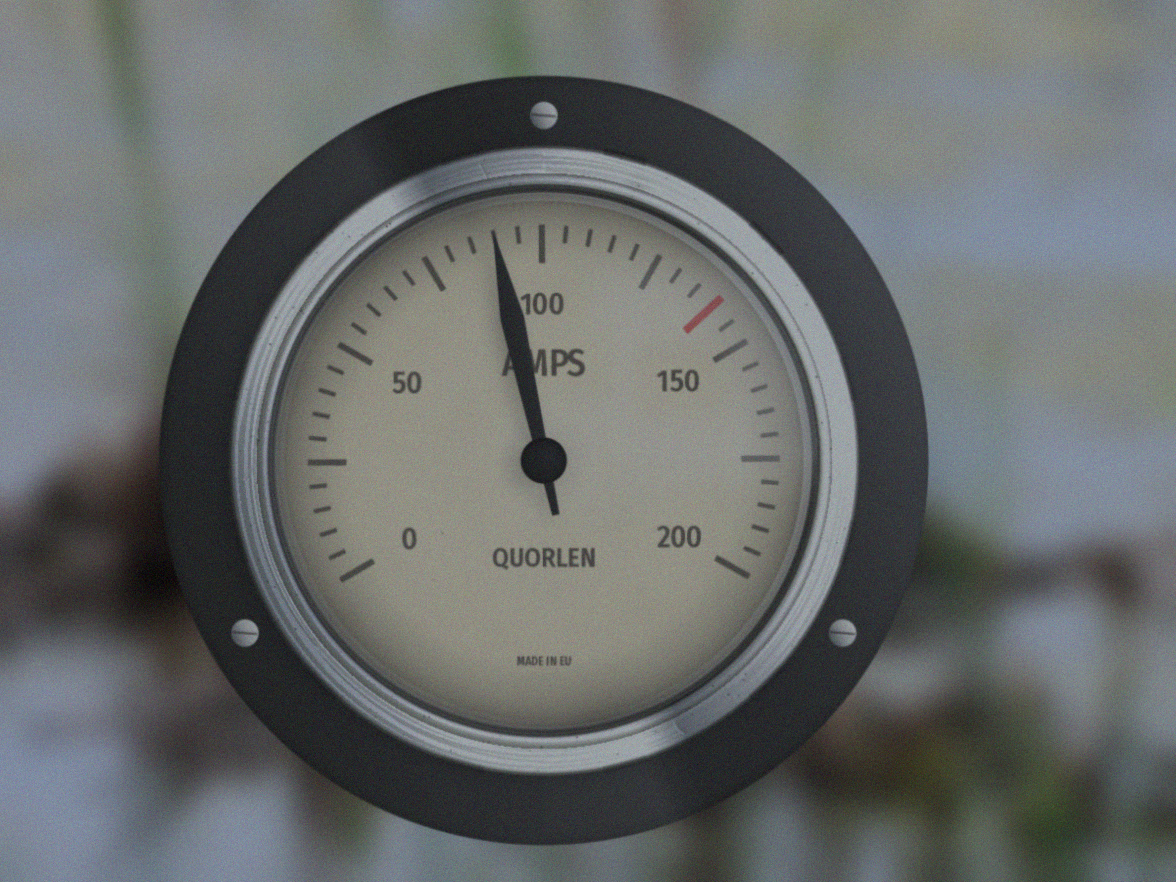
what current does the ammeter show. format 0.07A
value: 90A
